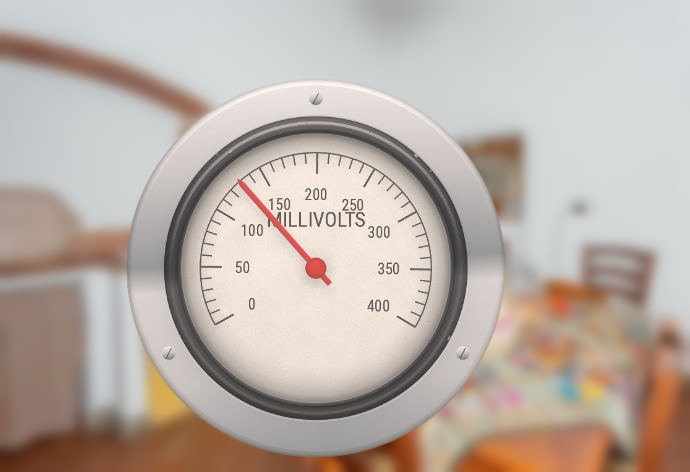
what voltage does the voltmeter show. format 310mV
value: 130mV
